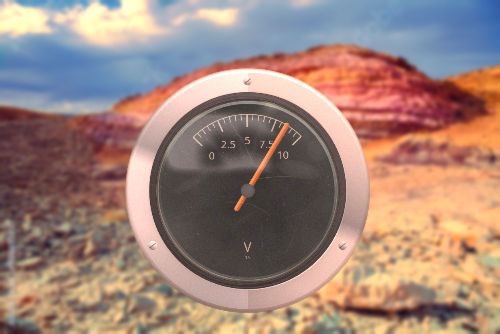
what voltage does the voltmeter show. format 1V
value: 8.5V
